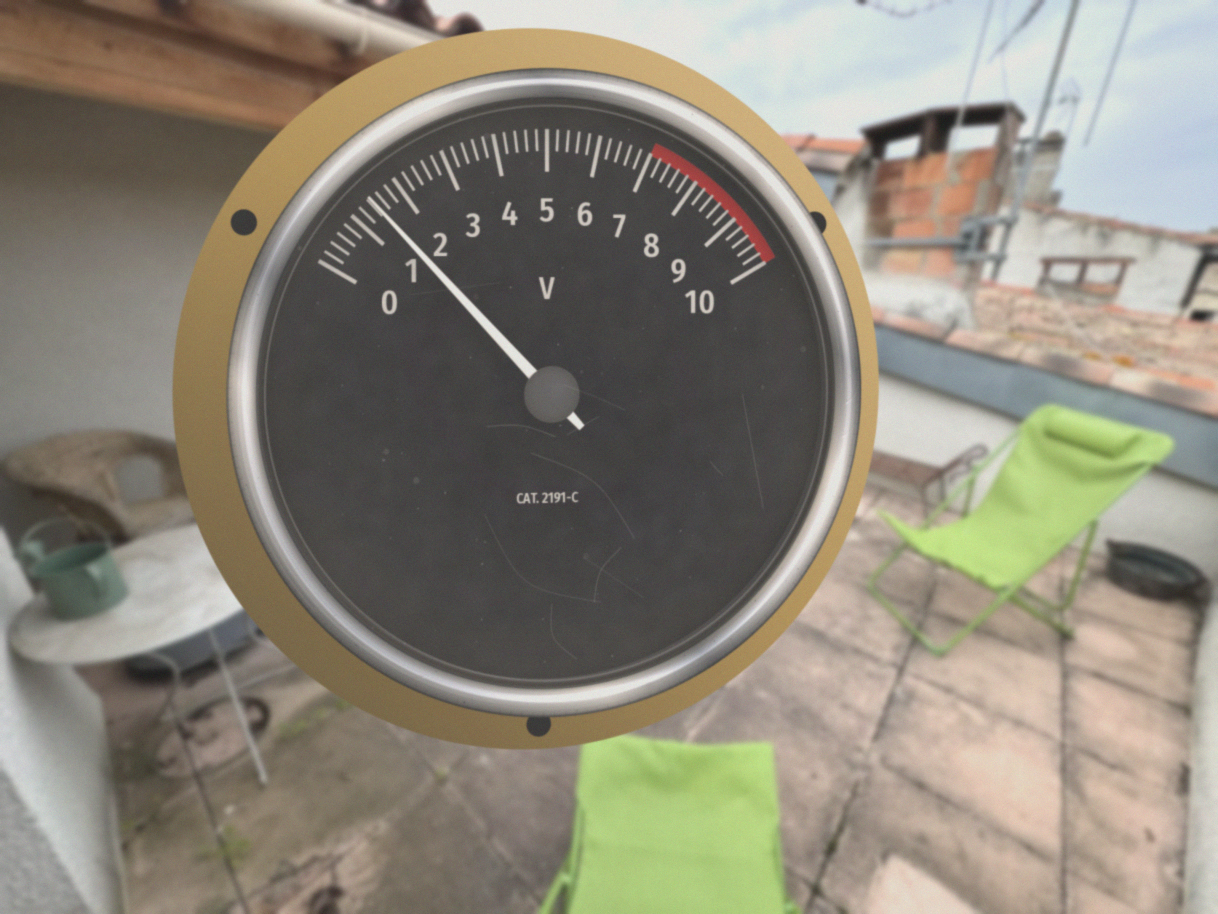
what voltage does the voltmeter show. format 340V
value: 1.4V
